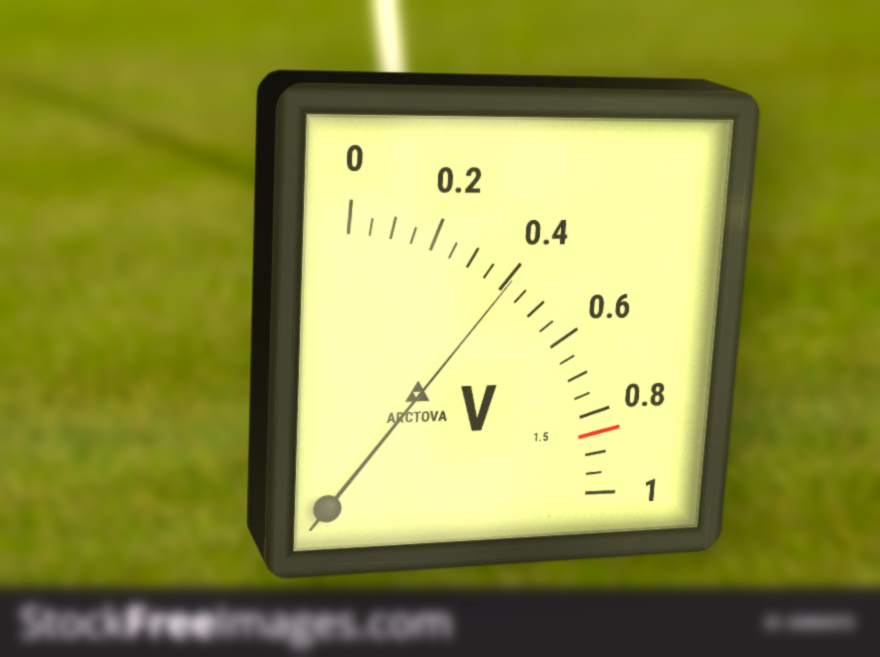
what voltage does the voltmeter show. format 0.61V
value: 0.4V
